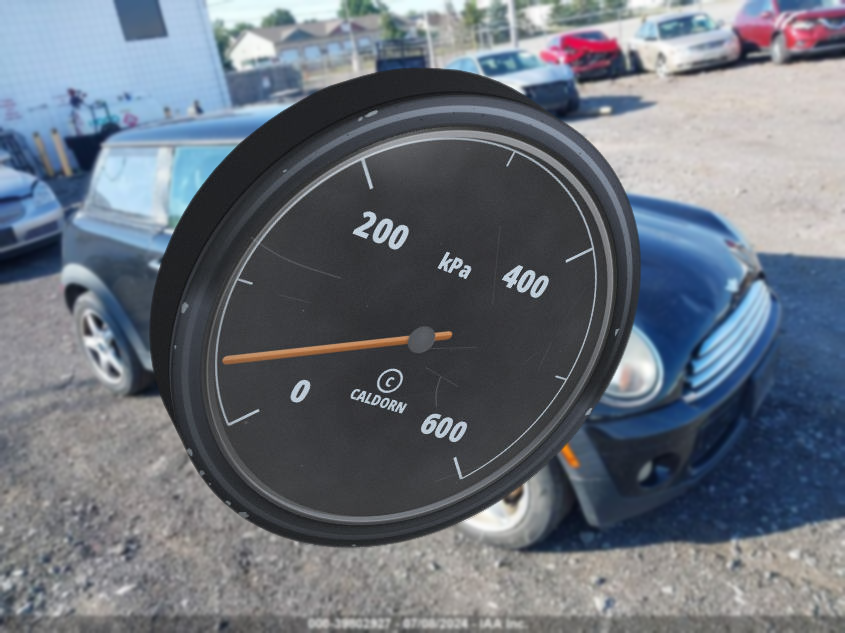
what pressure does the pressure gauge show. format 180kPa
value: 50kPa
